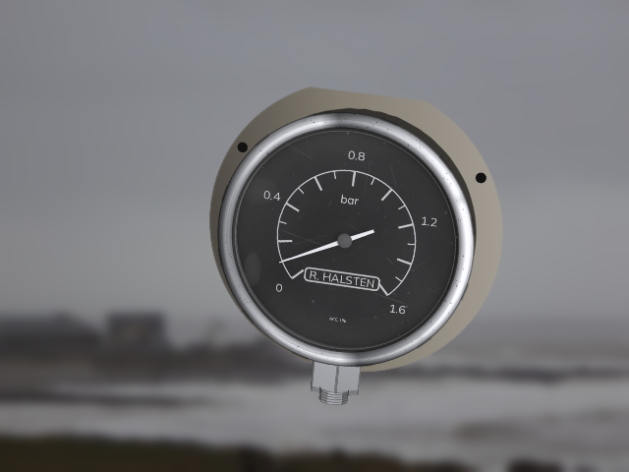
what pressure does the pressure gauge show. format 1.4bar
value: 0.1bar
